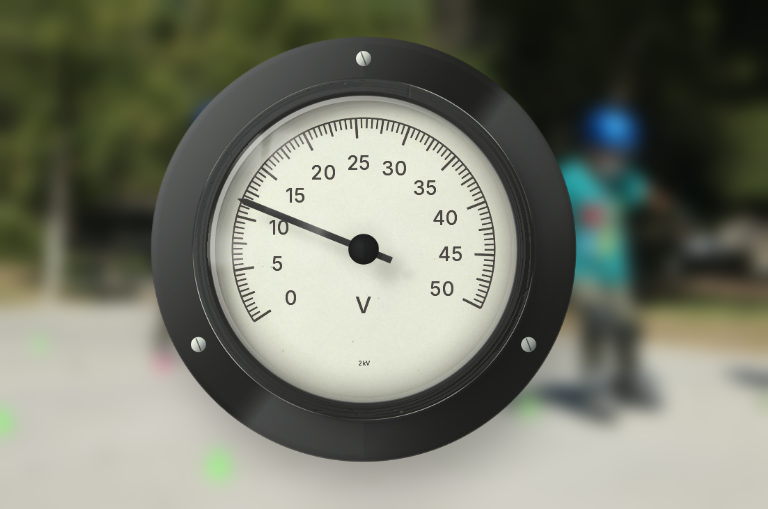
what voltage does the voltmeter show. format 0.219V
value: 11.5V
